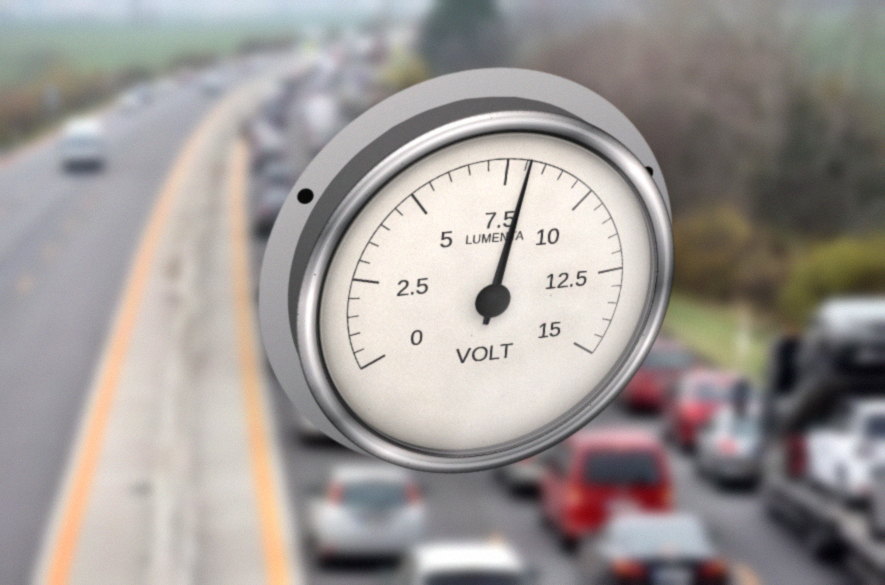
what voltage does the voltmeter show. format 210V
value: 8V
